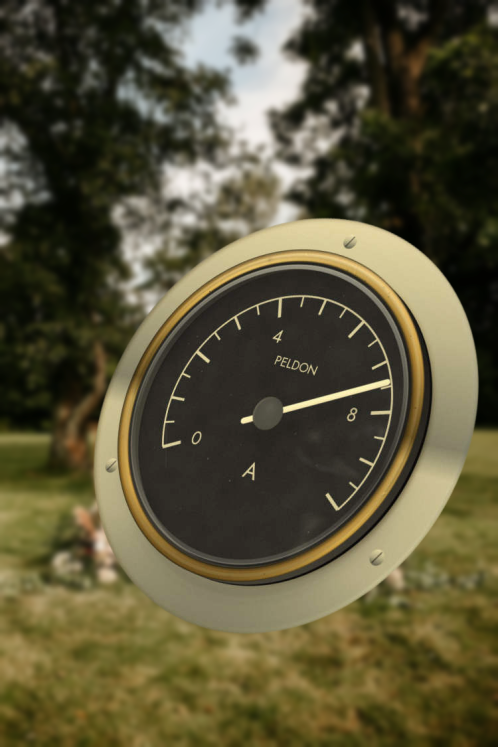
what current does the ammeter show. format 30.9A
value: 7.5A
